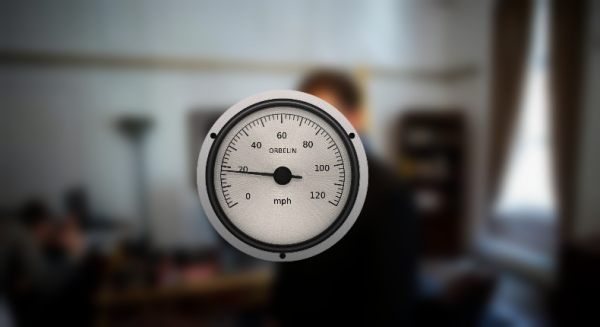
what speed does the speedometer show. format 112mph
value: 18mph
